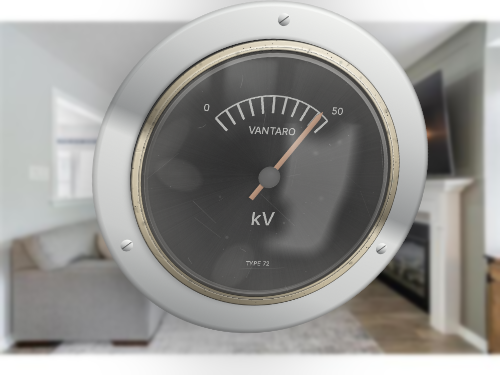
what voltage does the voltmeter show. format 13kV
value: 45kV
